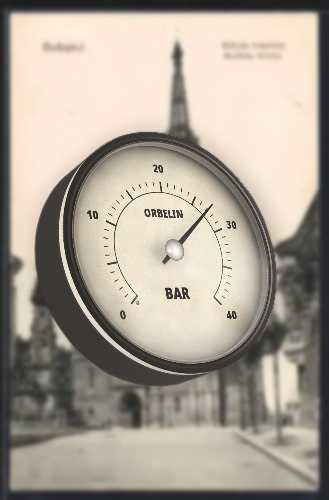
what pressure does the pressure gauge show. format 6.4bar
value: 27bar
